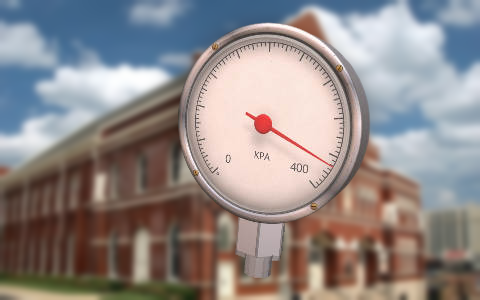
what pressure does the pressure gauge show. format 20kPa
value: 370kPa
